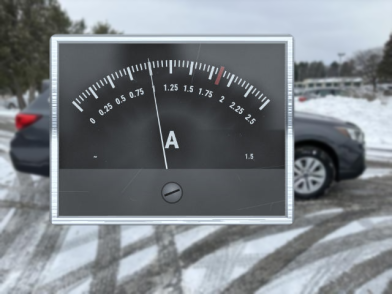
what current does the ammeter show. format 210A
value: 1A
